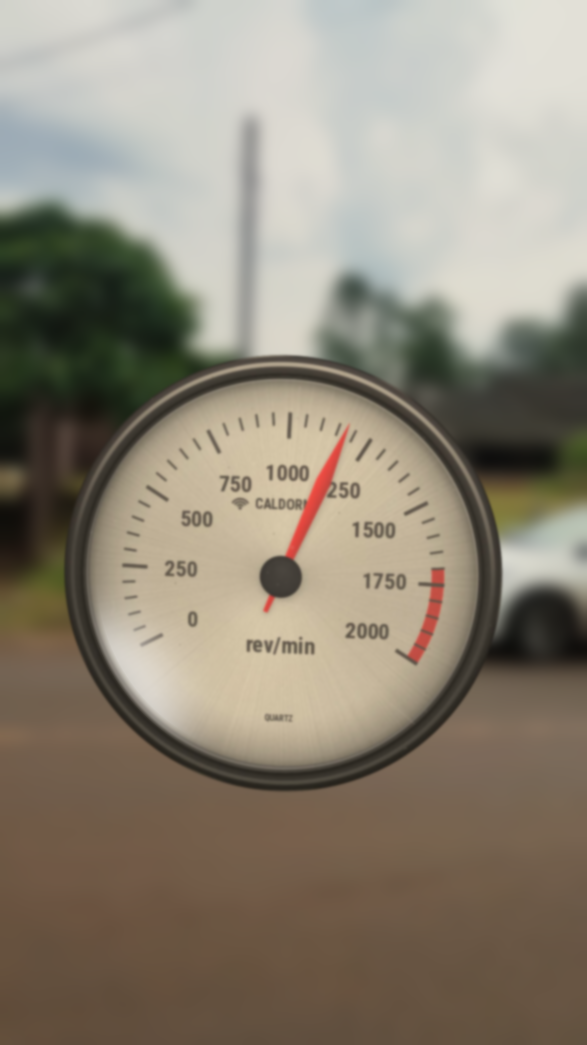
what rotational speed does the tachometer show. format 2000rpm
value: 1175rpm
